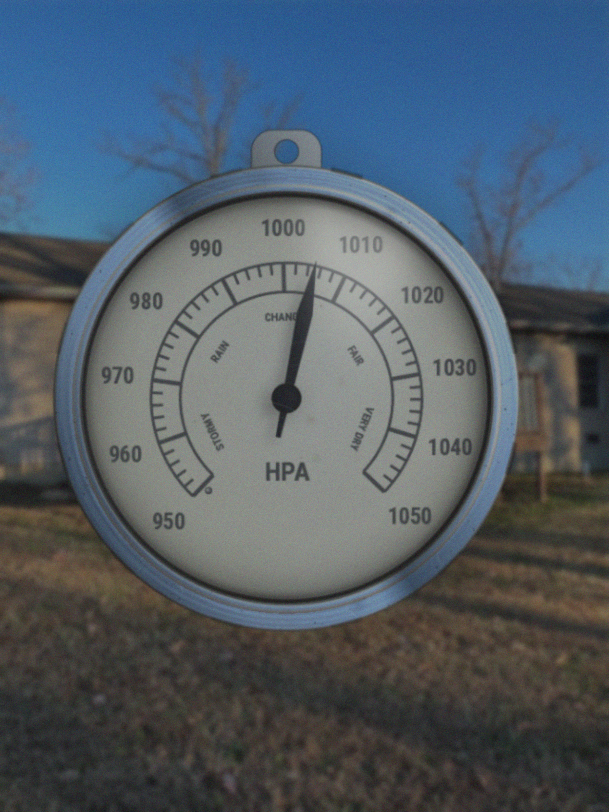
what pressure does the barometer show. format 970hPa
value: 1005hPa
